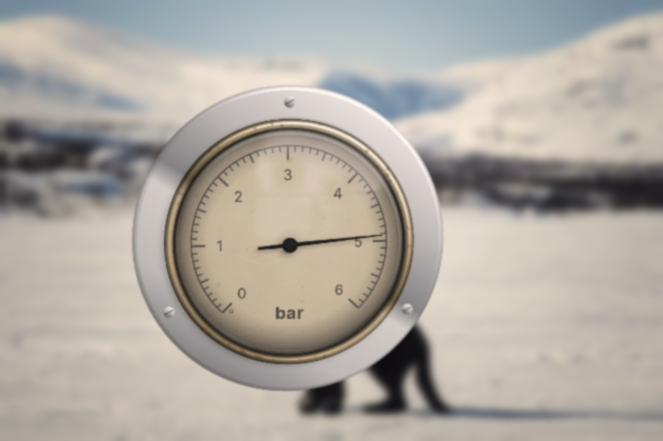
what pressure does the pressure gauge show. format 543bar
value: 4.9bar
